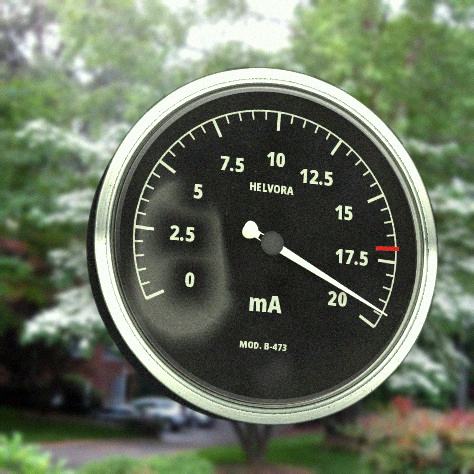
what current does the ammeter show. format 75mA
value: 19.5mA
